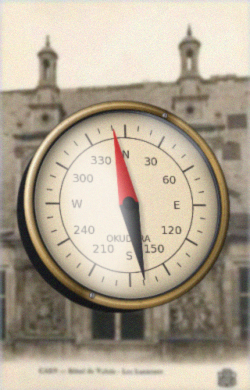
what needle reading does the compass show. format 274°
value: 350°
